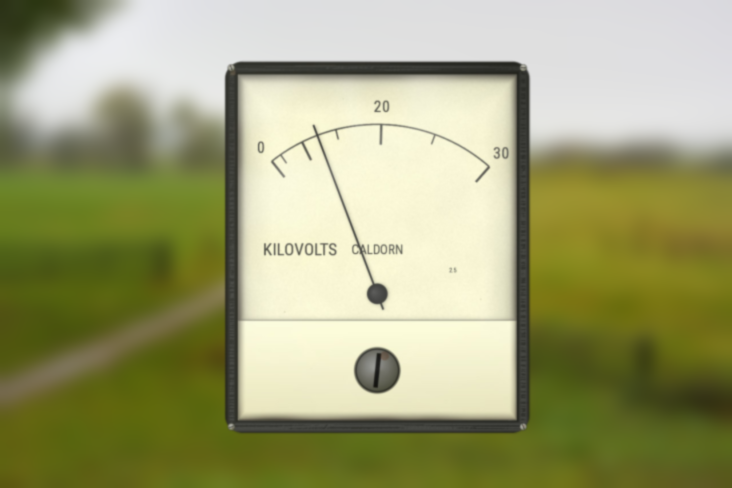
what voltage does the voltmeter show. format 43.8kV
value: 12.5kV
